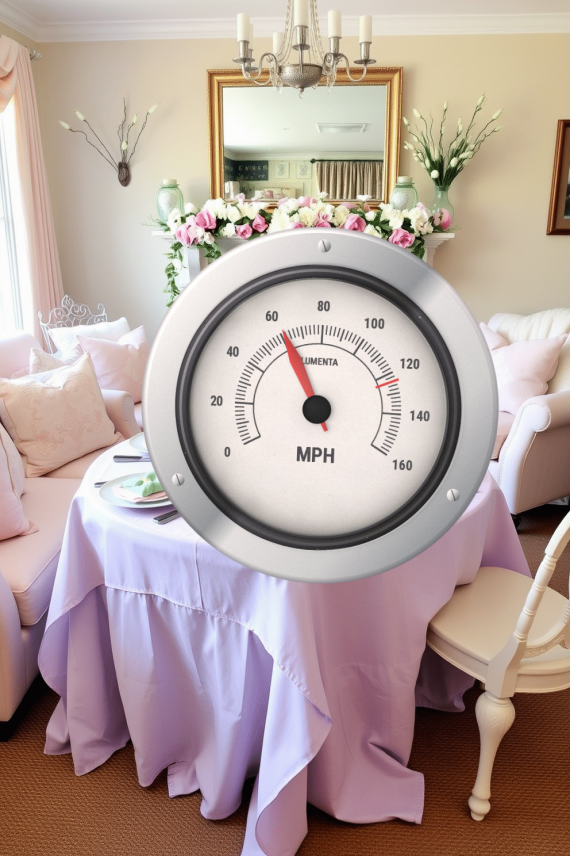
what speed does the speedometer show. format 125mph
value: 62mph
